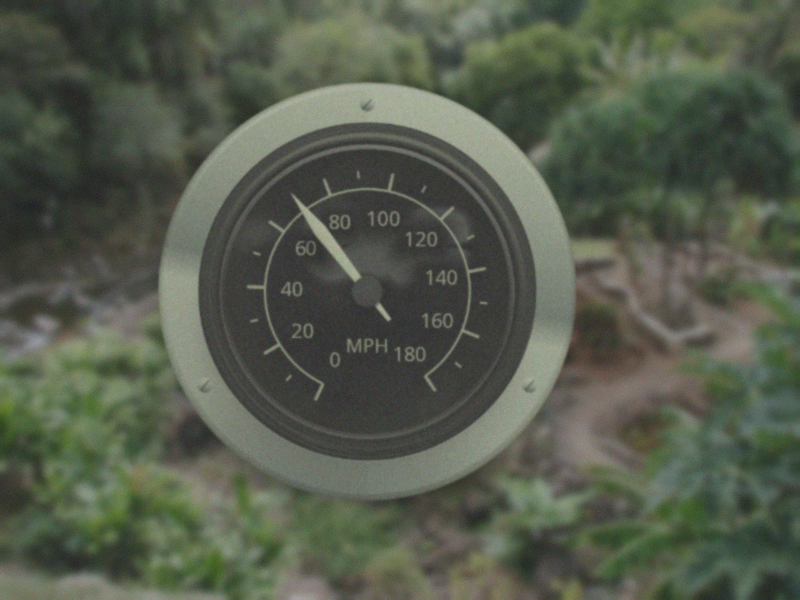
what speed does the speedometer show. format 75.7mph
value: 70mph
